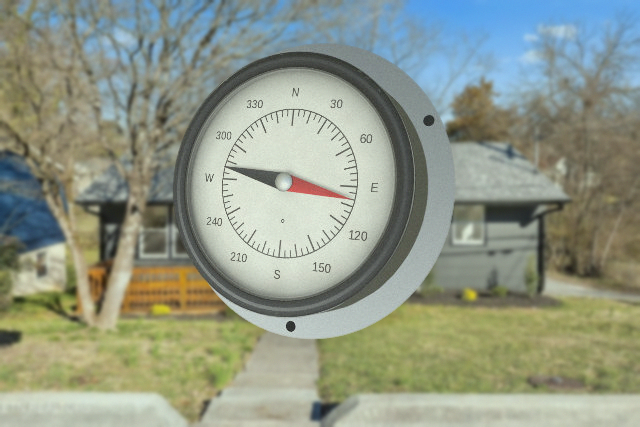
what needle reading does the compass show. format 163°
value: 100°
